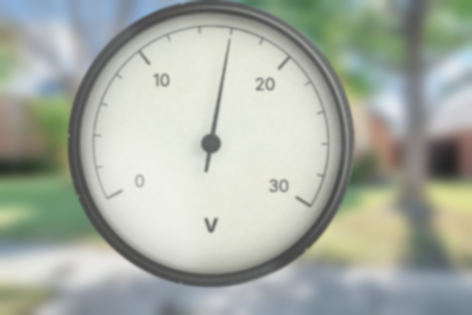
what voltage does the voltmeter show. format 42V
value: 16V
